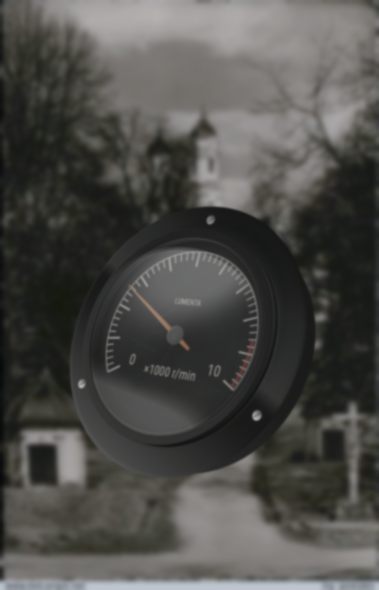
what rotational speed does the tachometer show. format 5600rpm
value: 2600rpm
